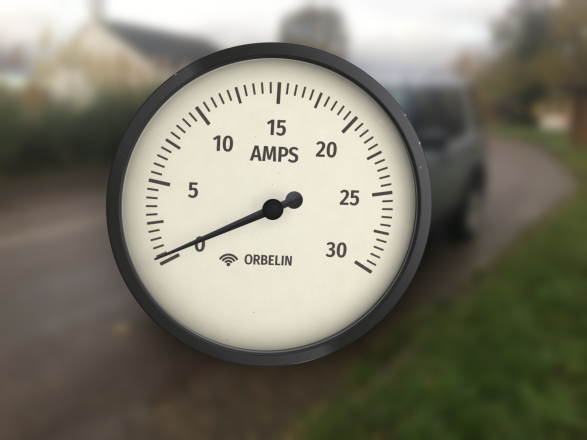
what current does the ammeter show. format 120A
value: 0.5A
